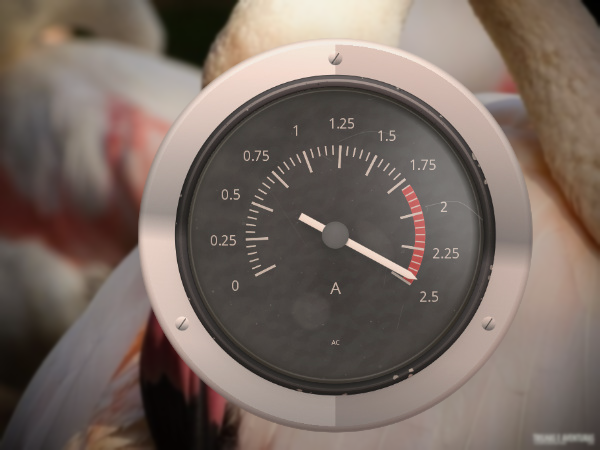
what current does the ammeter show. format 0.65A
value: 2.45A
